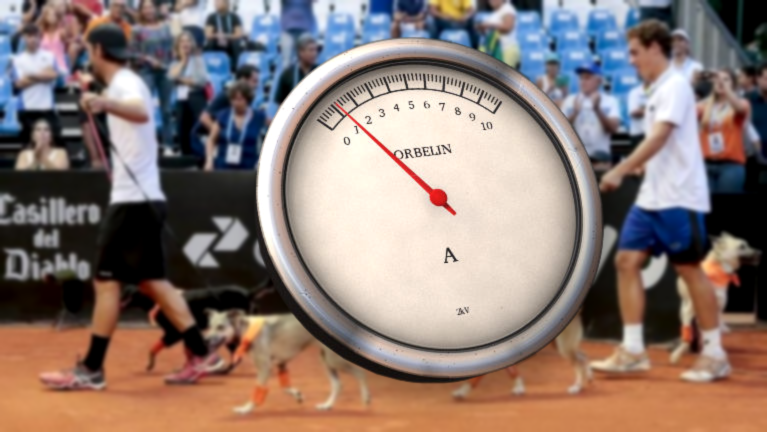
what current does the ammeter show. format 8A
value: 1A
